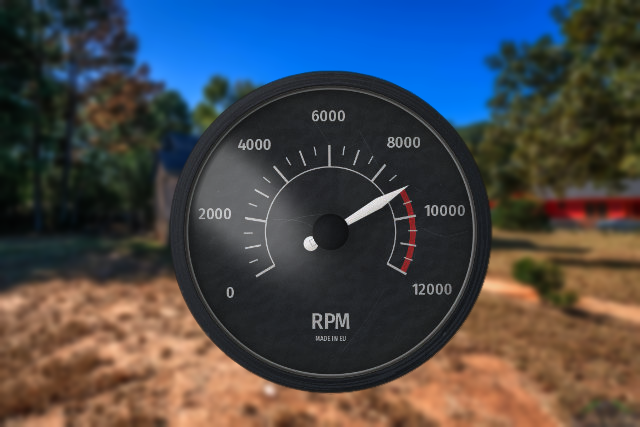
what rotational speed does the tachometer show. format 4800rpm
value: 9000rpm
